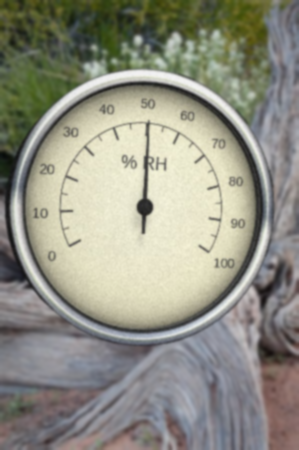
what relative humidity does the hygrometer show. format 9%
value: 50%
